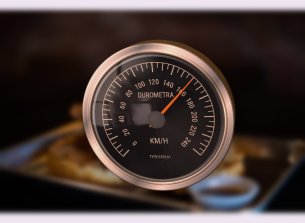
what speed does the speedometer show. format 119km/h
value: 160km/h
